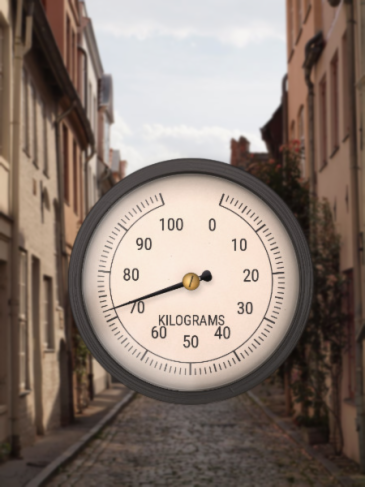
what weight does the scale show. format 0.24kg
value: 72kg
